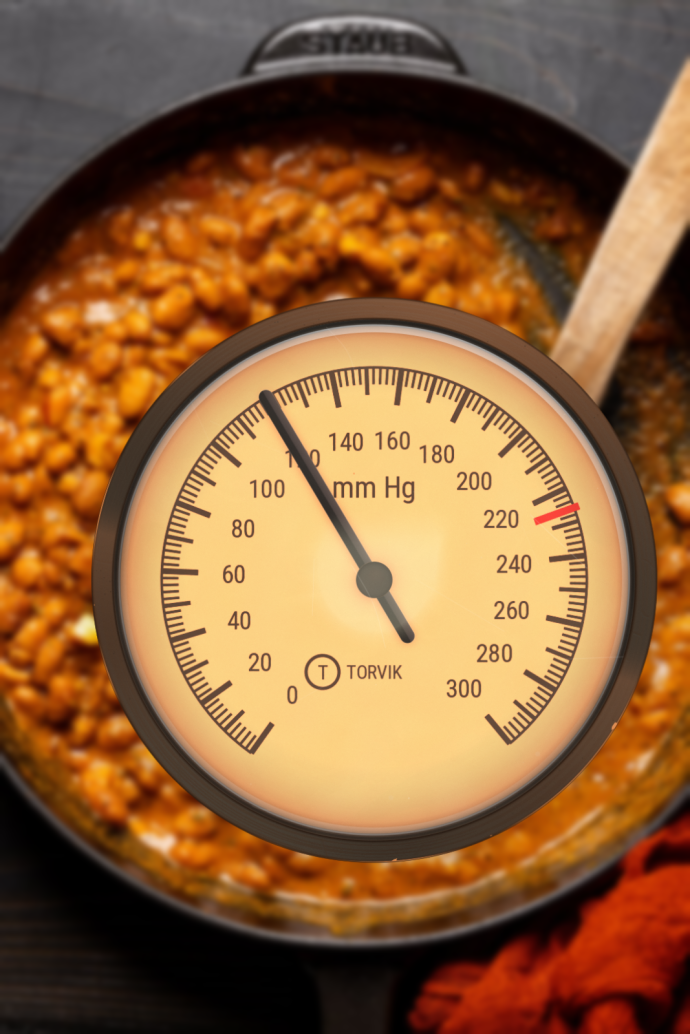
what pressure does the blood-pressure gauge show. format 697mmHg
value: 120mmHg
